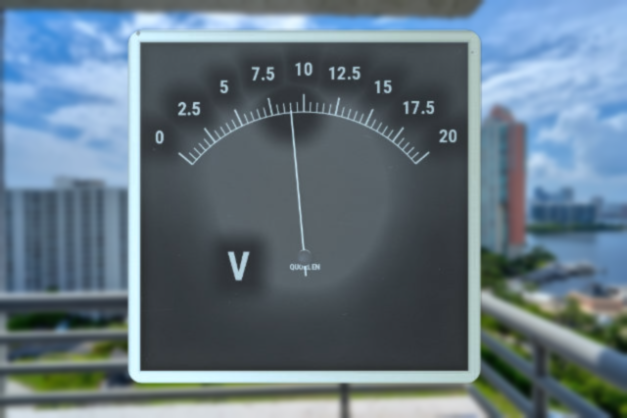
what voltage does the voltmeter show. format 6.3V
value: 9V
